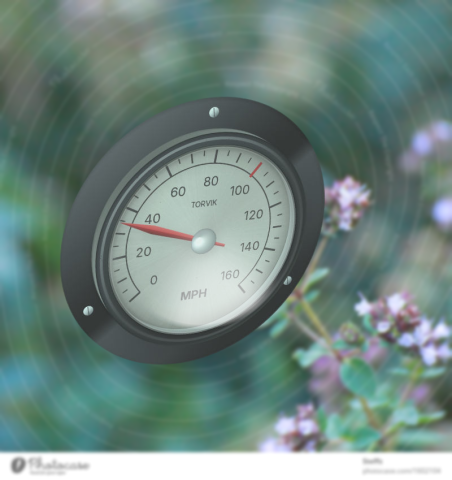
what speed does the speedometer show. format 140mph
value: 35mph
